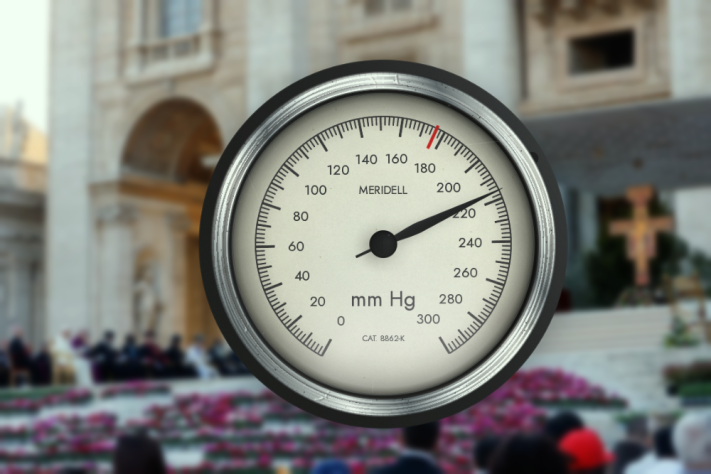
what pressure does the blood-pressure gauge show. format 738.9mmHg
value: 216mmHg
